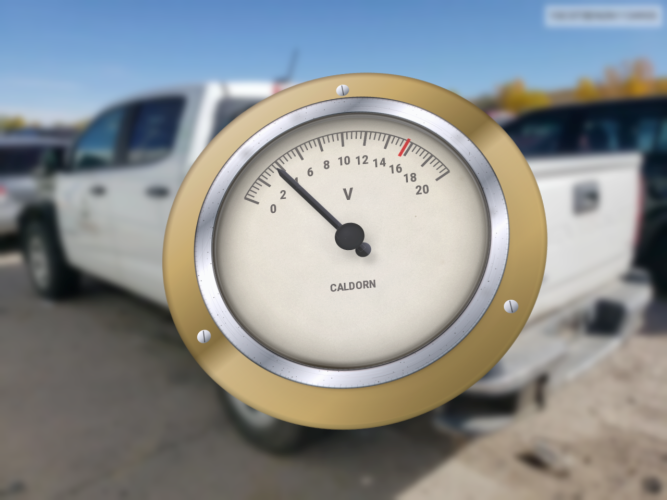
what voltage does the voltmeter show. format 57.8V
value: 3.6V
